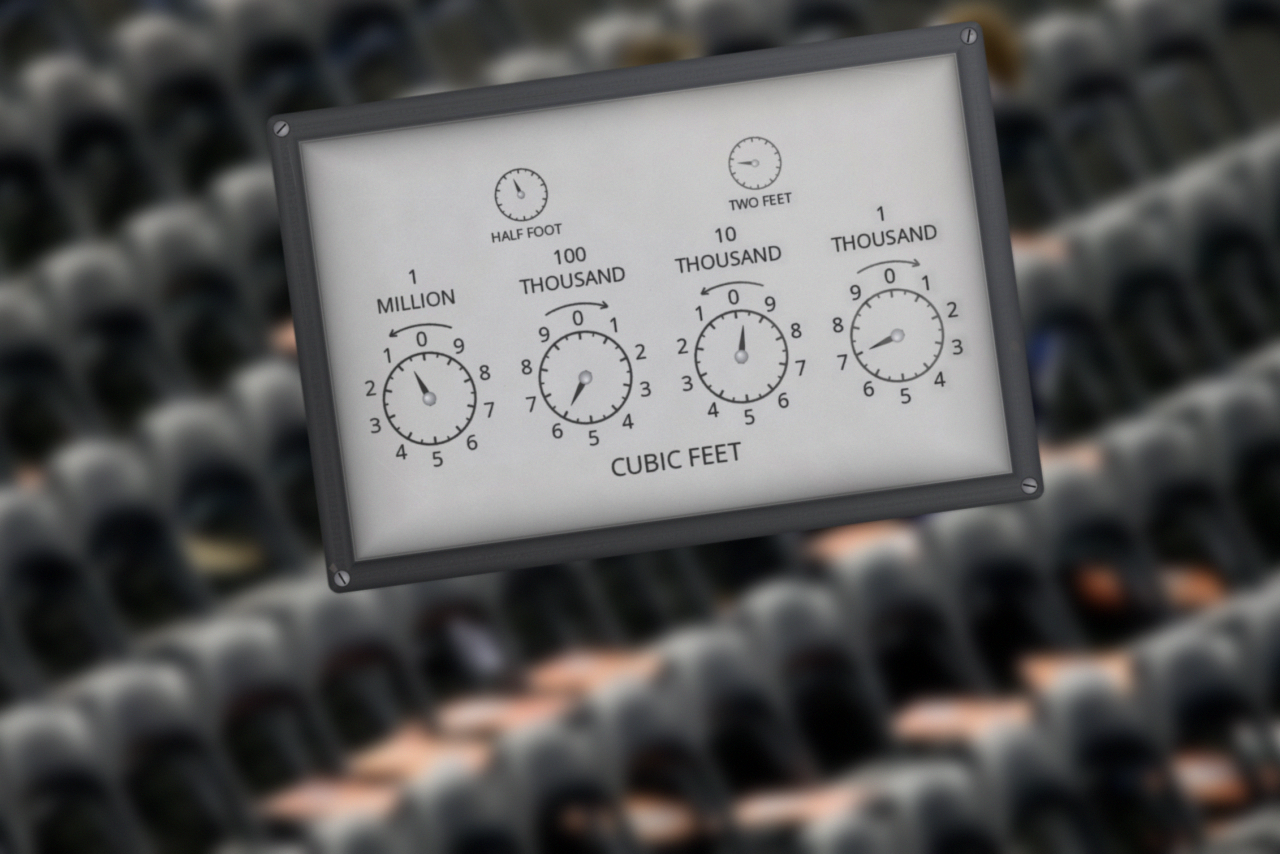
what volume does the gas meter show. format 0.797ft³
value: 59700ft³
